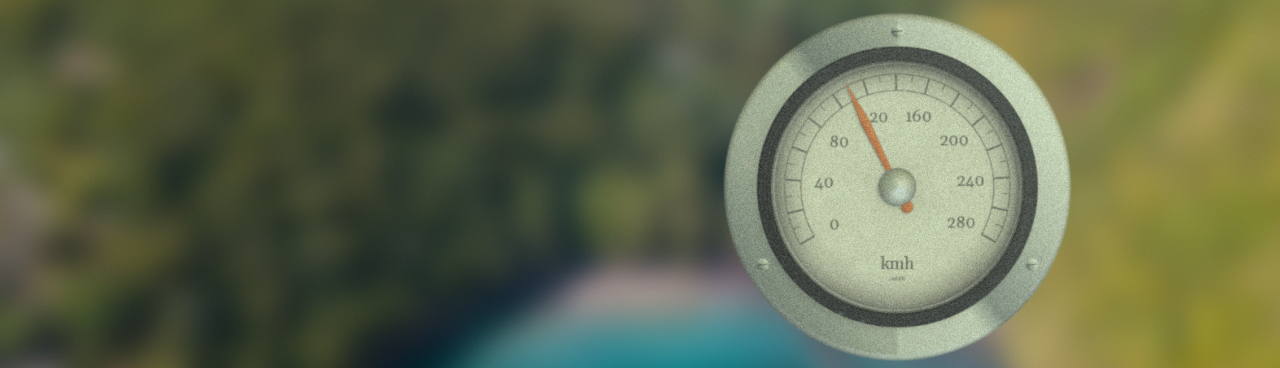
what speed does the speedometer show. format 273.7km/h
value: 110km/h
